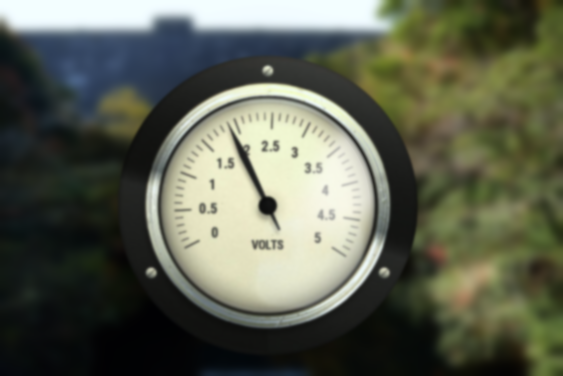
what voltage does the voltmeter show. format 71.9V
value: 1.9V
